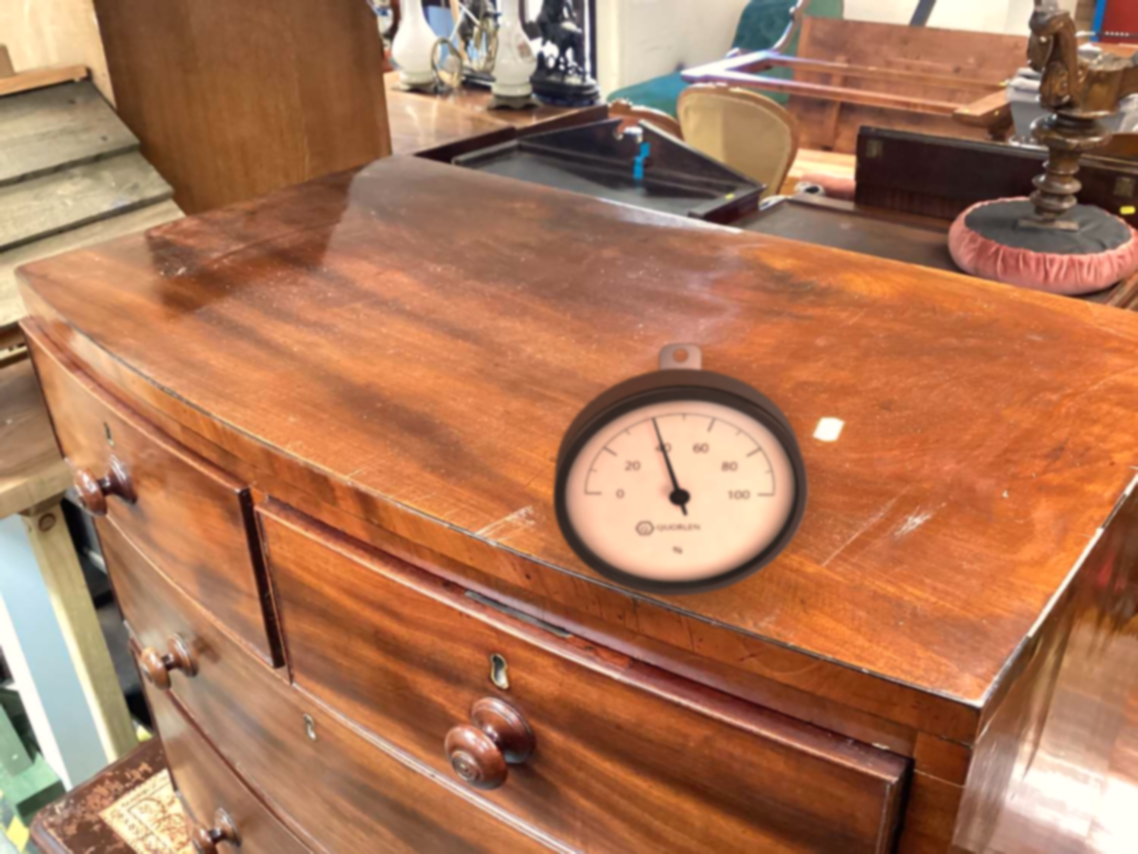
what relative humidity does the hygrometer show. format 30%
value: 40%
